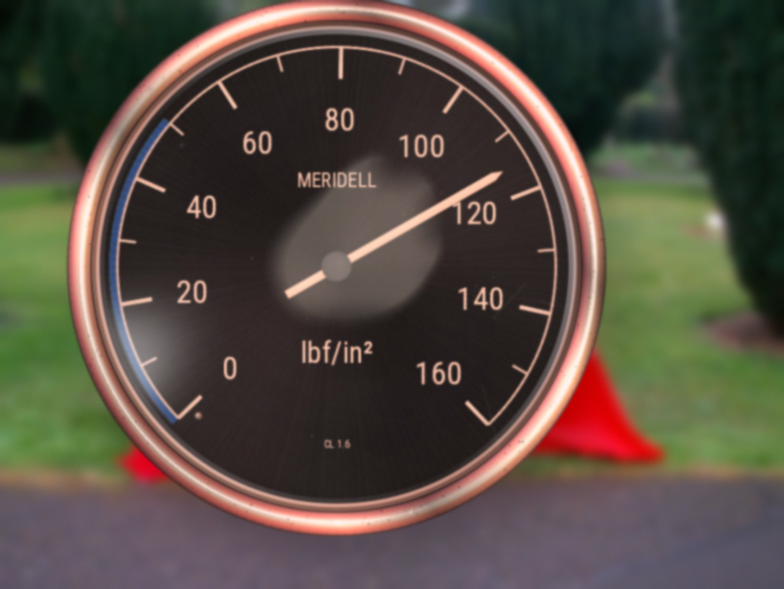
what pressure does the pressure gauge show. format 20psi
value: 115psi
